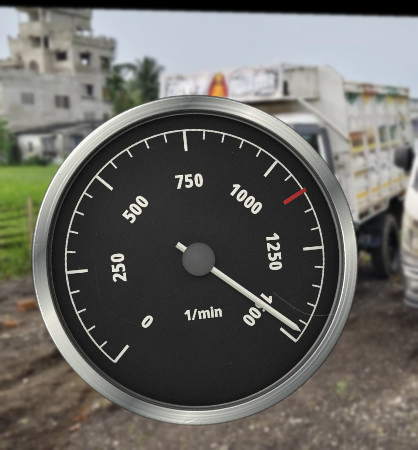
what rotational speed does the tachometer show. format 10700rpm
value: 1475rpm
